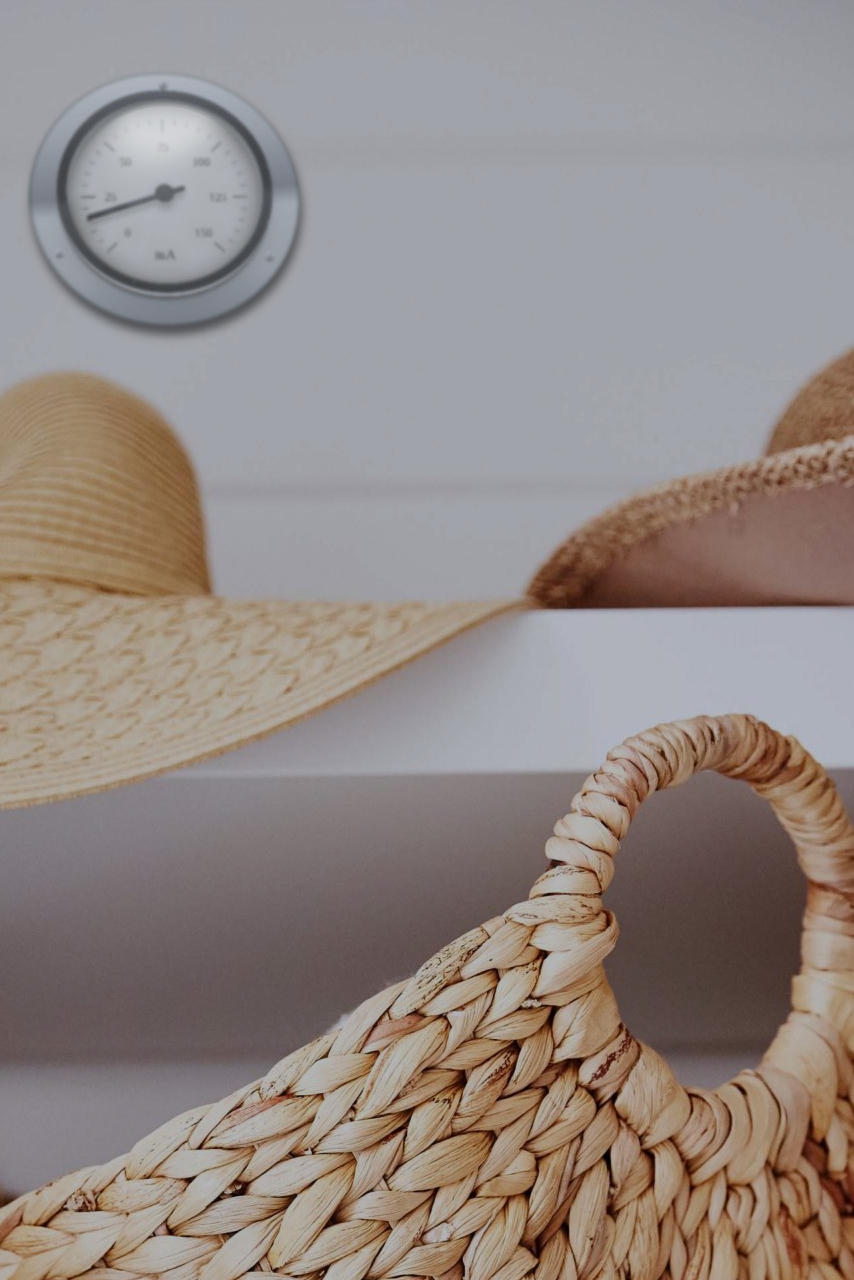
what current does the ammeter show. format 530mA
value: 15mA
